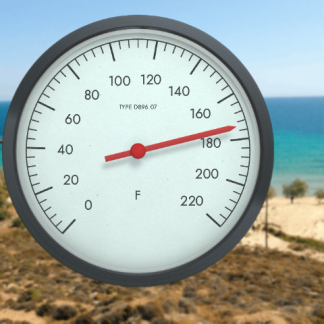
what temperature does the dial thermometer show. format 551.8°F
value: 174°F
